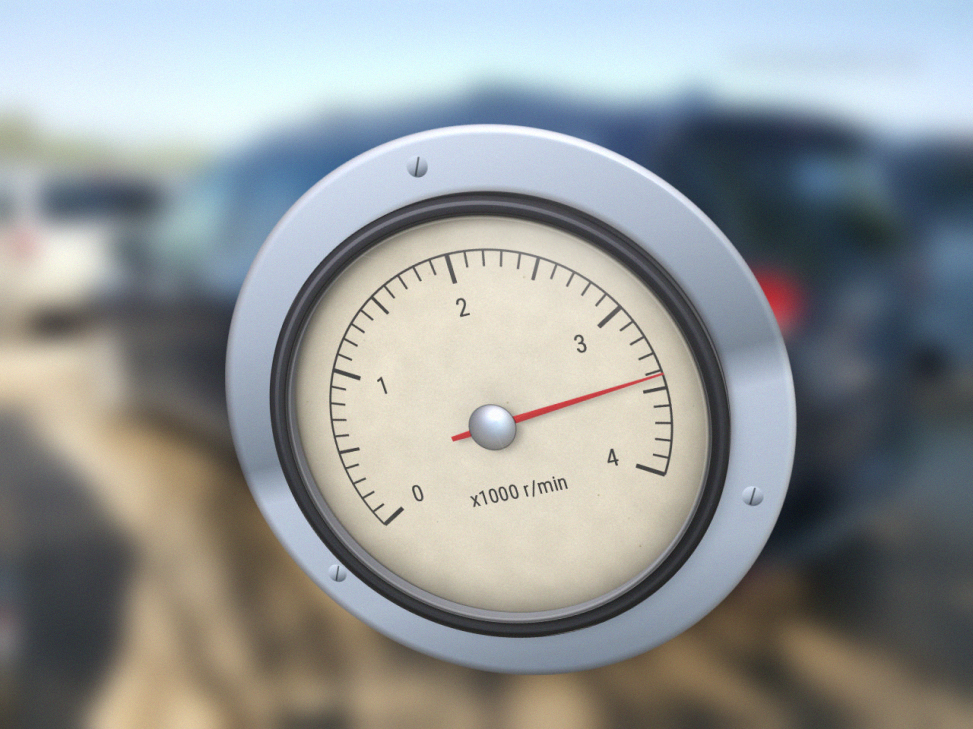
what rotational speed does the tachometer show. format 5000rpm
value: 3400rpm
